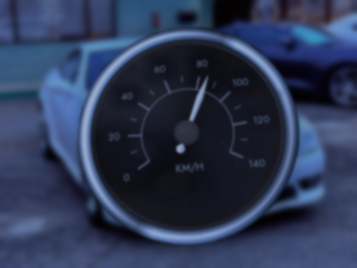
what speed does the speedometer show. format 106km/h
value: 85km/h
